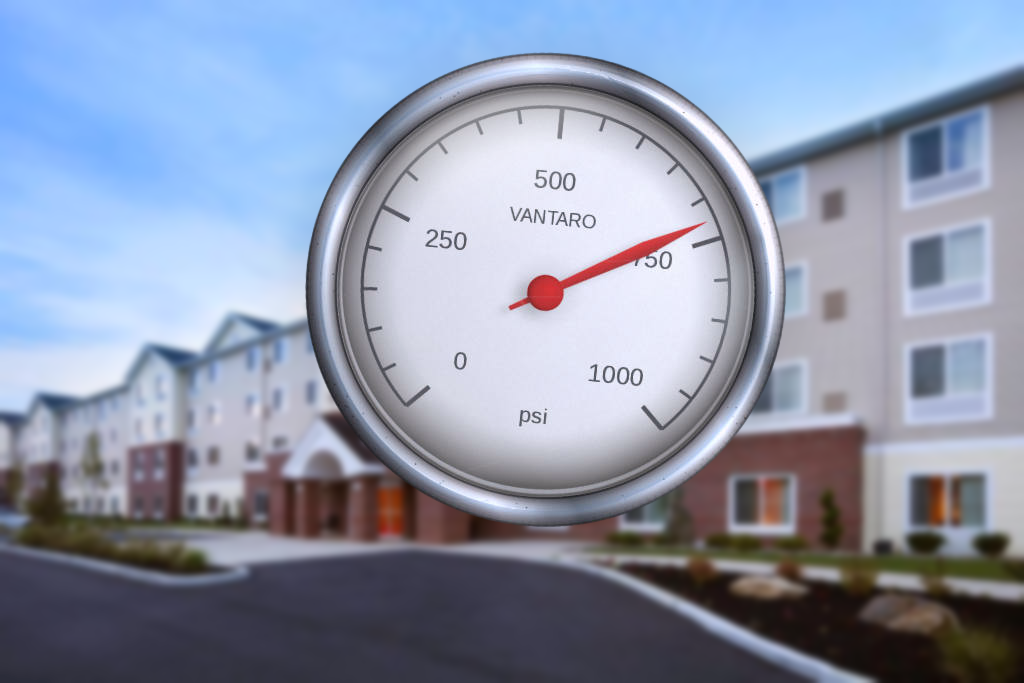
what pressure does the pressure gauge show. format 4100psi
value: 725psi
